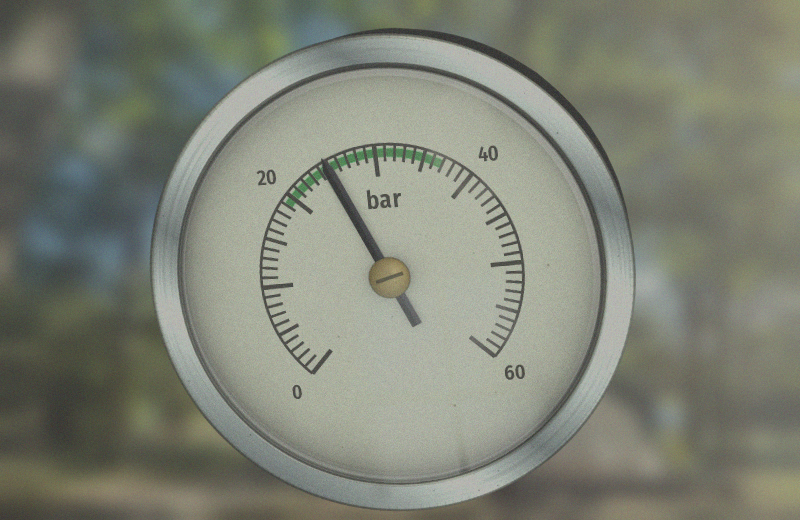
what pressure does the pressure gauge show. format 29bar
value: 25bar
